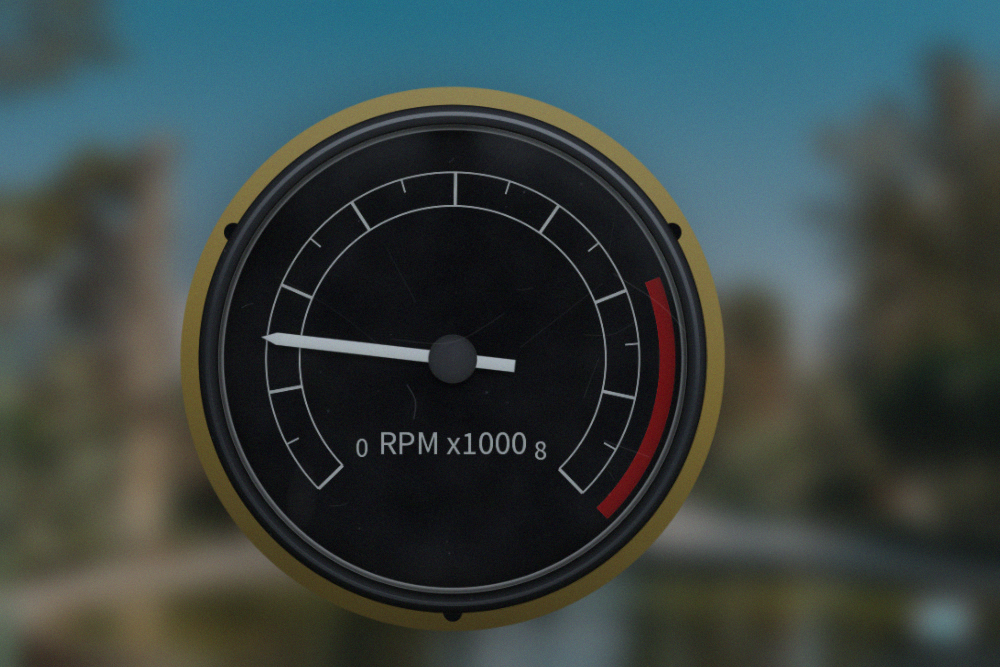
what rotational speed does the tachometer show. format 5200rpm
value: 1500rpm
